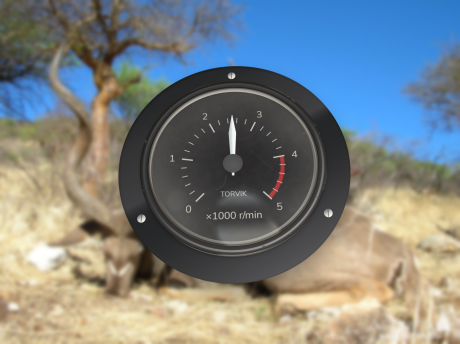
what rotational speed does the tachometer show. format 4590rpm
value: 2500rpm
